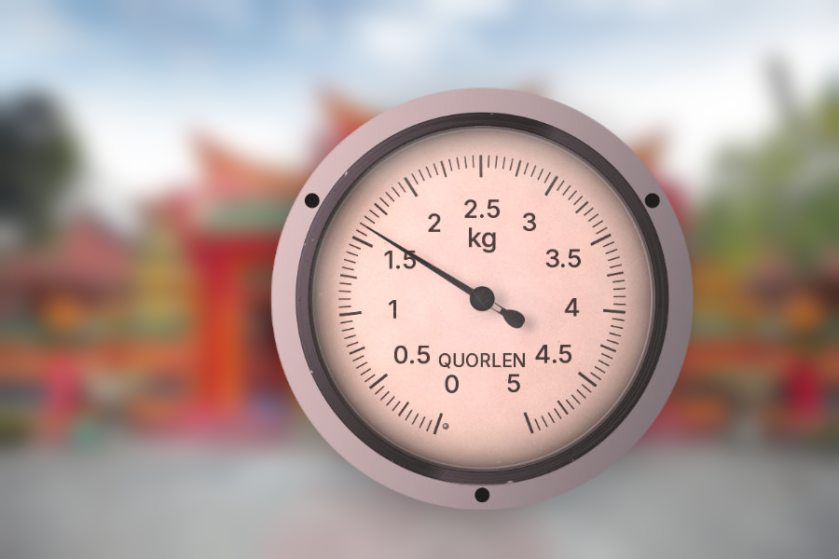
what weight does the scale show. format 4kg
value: 1.6kg
